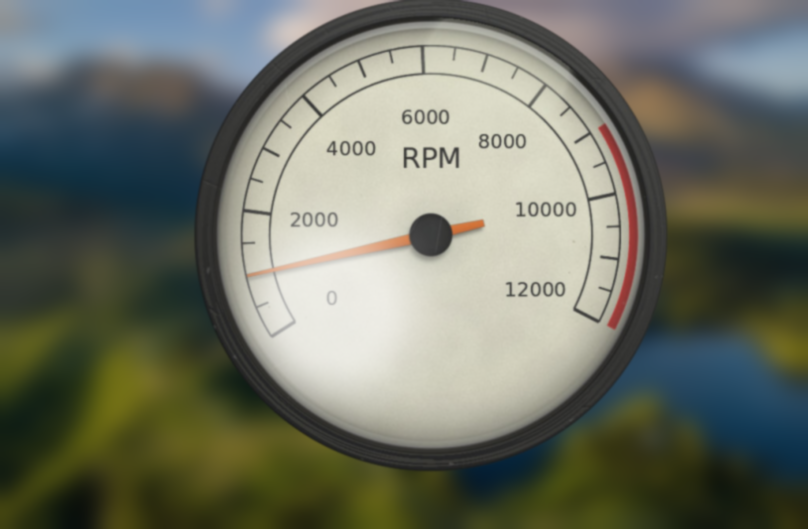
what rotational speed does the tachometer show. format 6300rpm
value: 1000rpm
